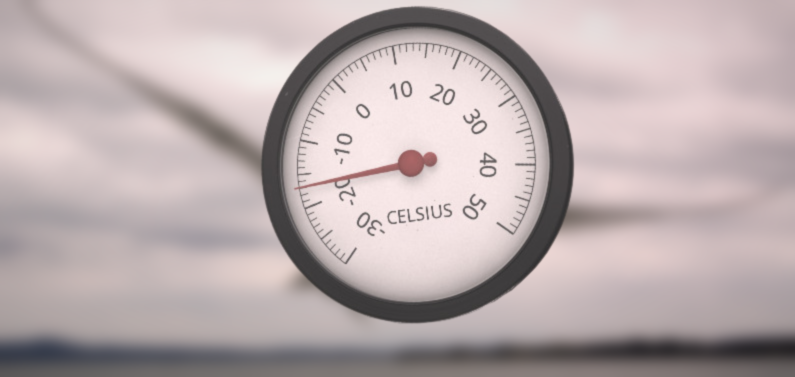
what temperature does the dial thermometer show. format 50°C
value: -17°C
